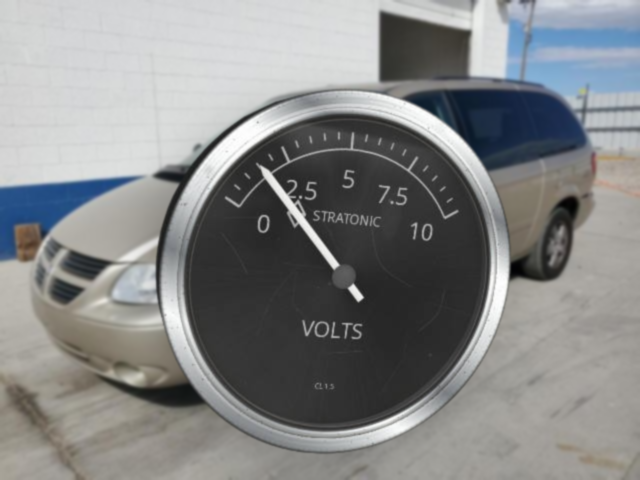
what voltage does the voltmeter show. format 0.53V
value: 1.5V
